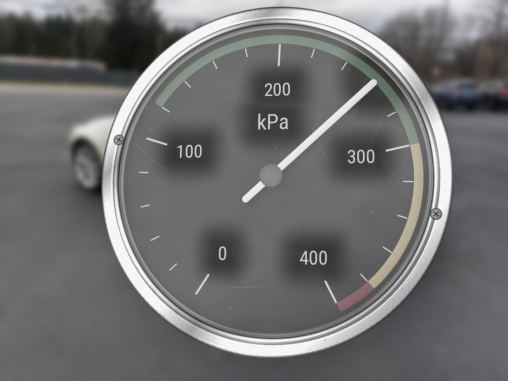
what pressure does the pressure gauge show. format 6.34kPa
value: 260kPa
